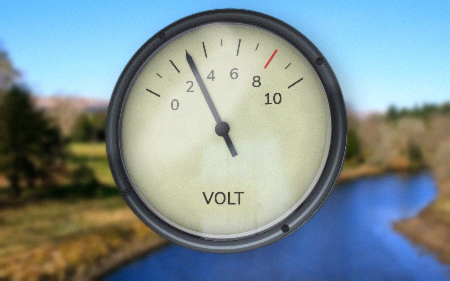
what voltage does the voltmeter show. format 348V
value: 3V
